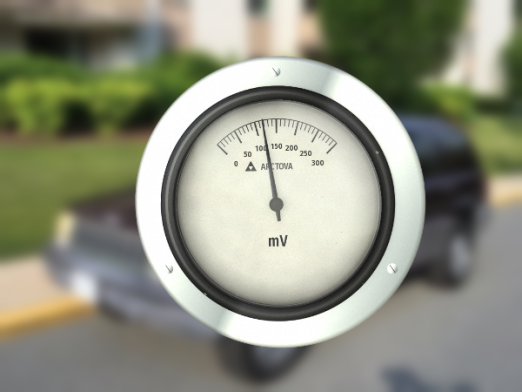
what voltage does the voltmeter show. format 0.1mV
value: 120mV
